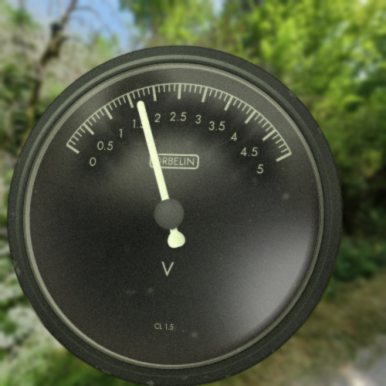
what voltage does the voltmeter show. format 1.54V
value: 1.7V
